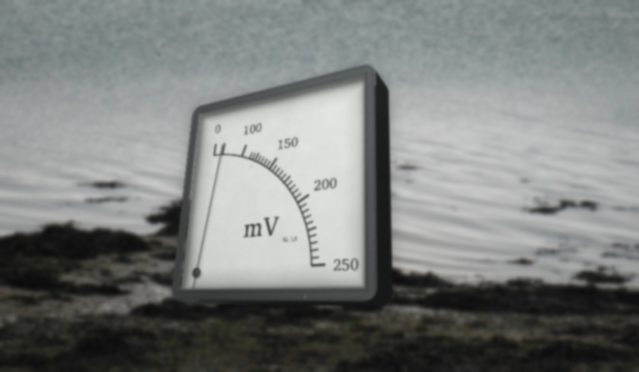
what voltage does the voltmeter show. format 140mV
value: 50mV
